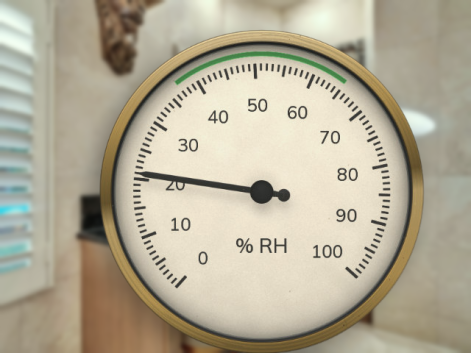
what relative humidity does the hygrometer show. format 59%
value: 21%
